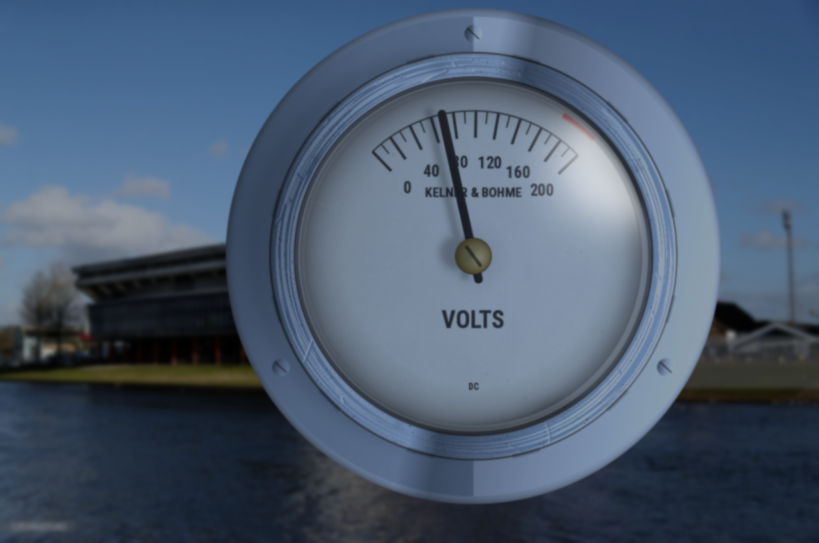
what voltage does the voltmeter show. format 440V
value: 70V
